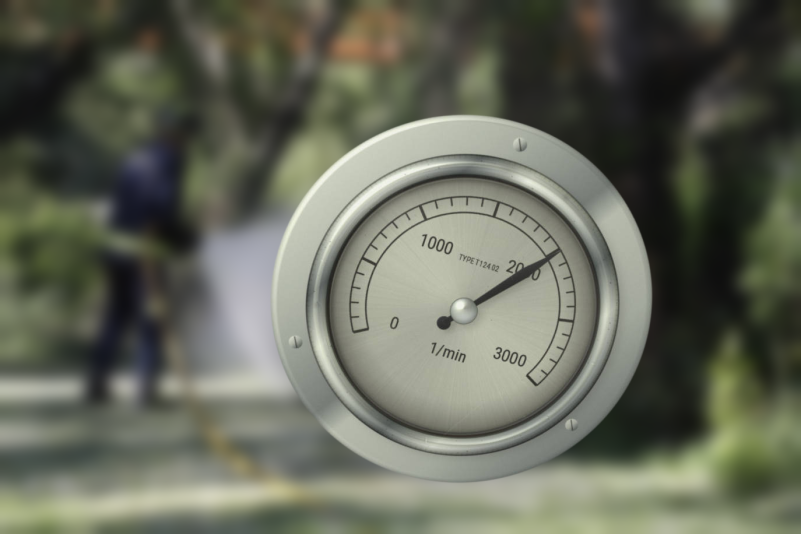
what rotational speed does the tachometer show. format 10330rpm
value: 2000rpm
